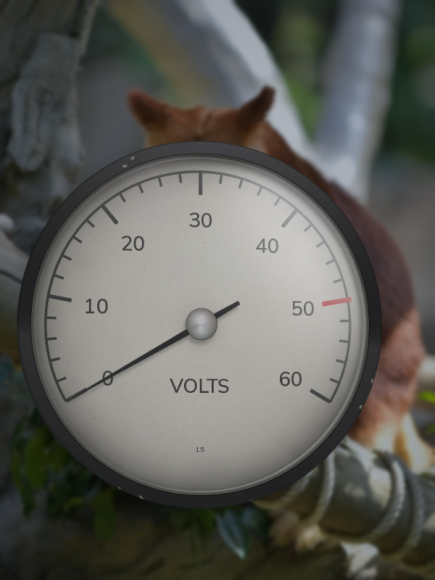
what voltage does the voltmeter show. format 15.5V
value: 0V
